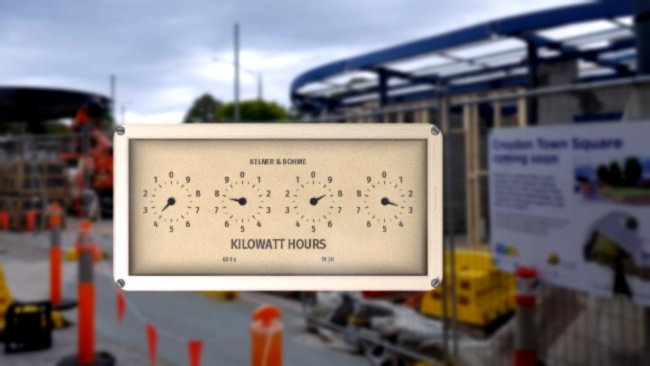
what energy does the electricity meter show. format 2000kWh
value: 3783kWh
